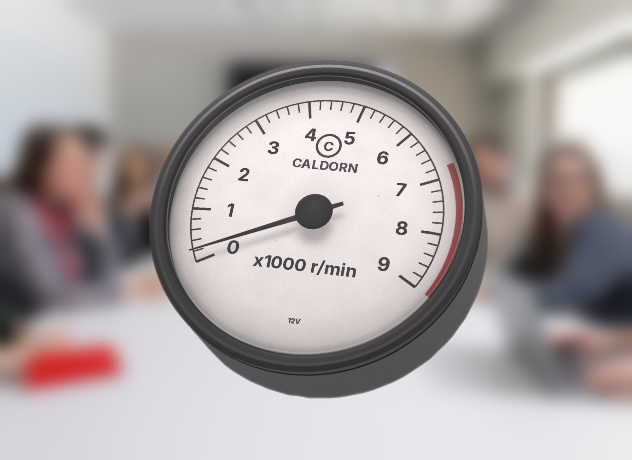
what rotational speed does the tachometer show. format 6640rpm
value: 200rpm
